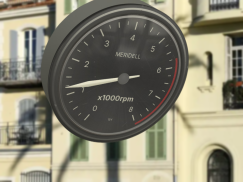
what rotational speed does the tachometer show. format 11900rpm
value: 1250rpm
